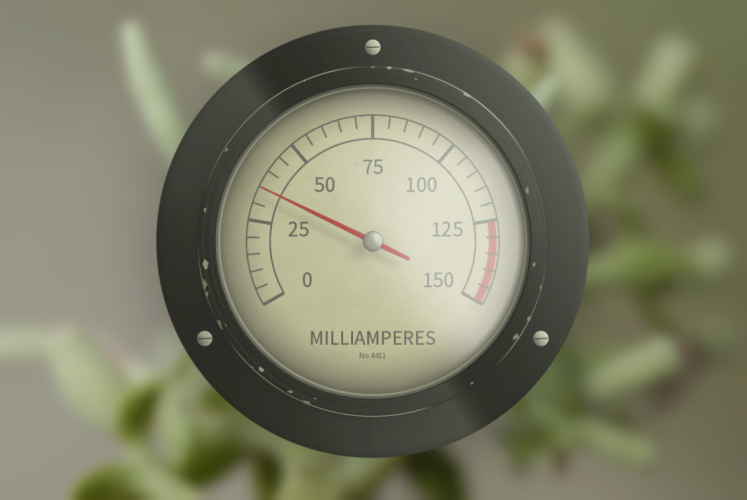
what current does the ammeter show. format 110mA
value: 35mA
